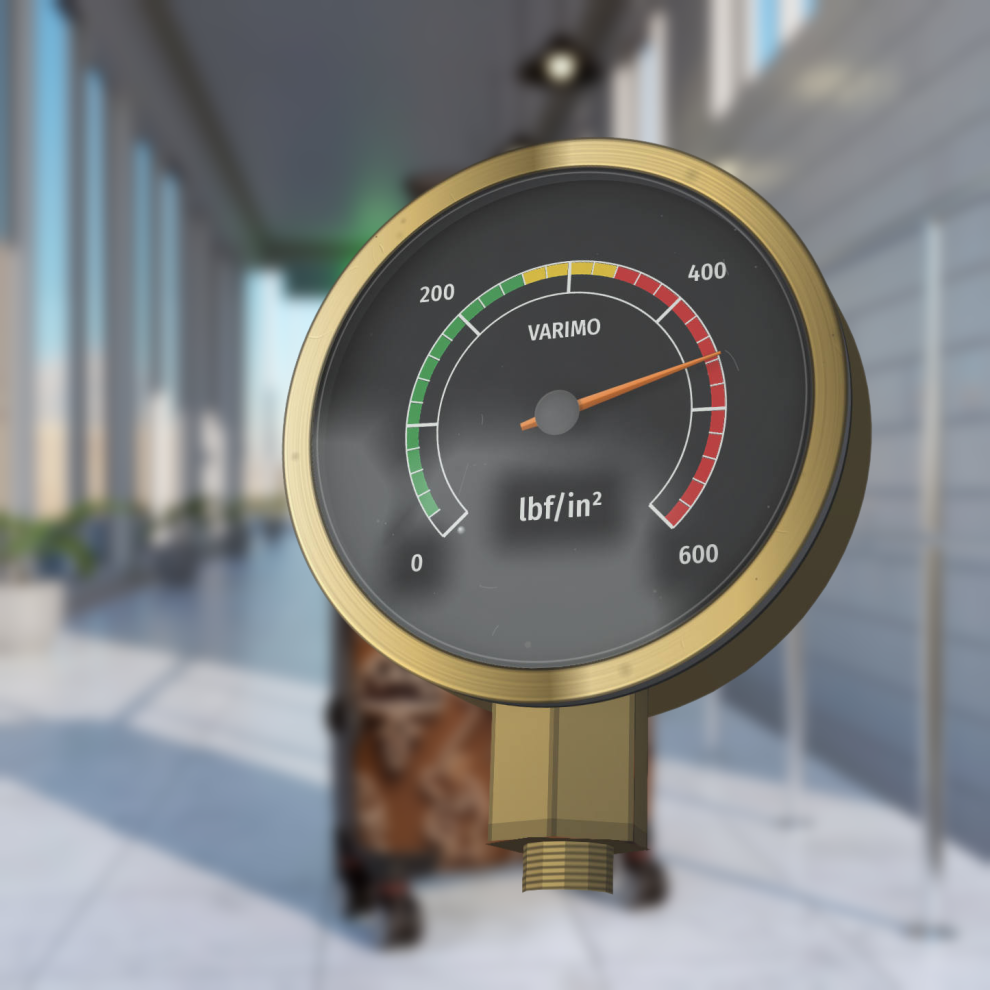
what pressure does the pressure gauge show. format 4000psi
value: 460psi
